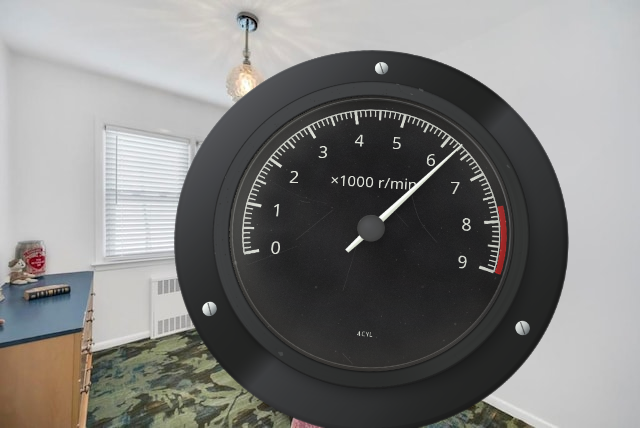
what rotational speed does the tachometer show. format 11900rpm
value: 6300rpm
